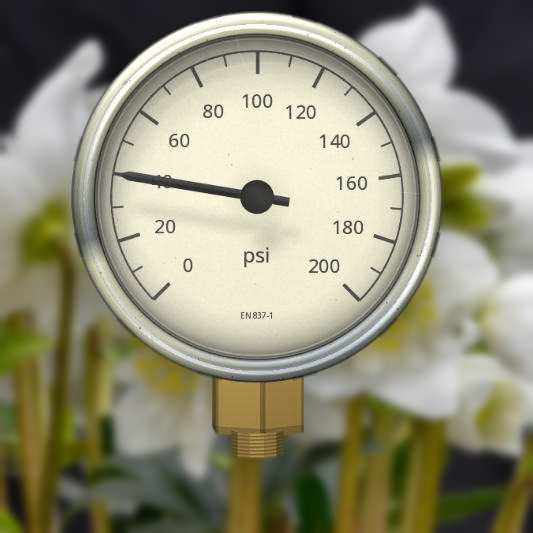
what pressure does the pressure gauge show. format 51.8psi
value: 40psi
